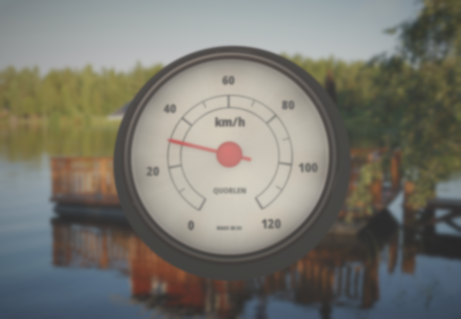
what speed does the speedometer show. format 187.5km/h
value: 30km/h
